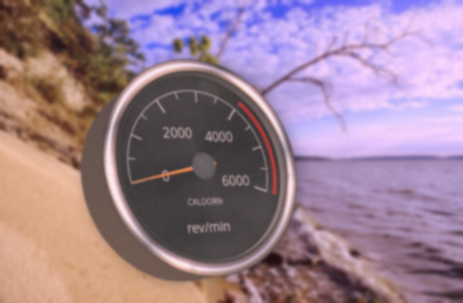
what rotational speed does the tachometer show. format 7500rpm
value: 0rpm
